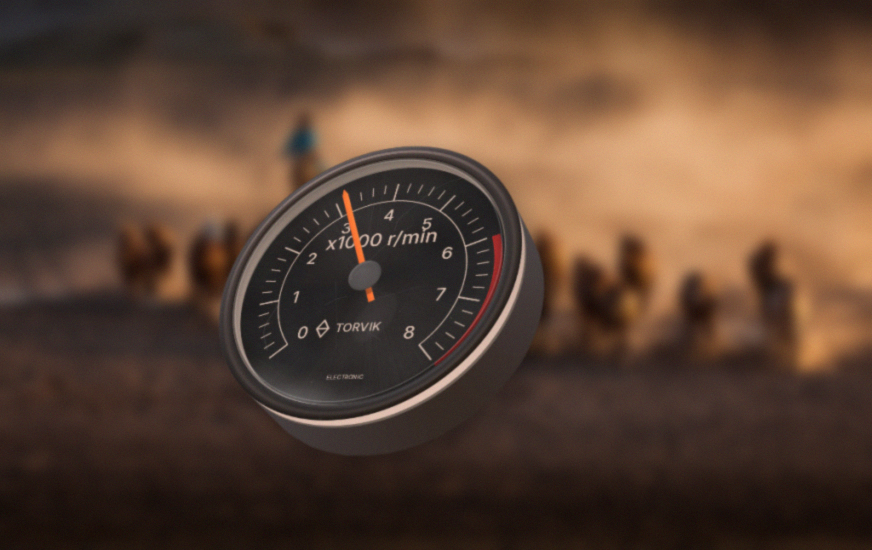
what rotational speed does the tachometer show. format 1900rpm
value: 3200rpm
